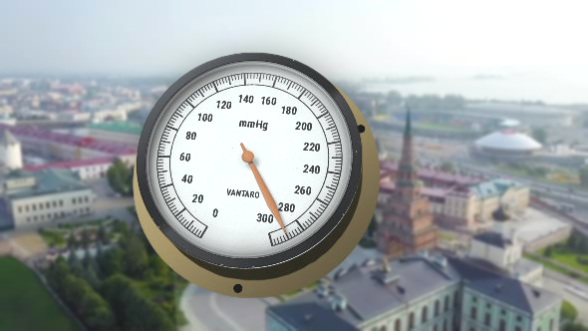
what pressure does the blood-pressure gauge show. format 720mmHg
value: 290mmHg
